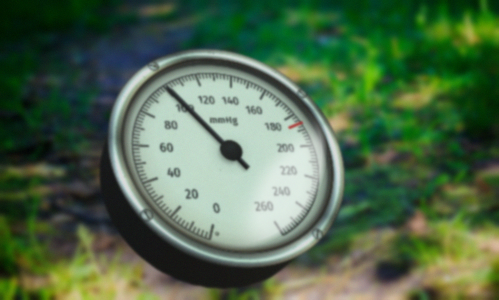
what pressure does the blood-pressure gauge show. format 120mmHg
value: 100mmHg
